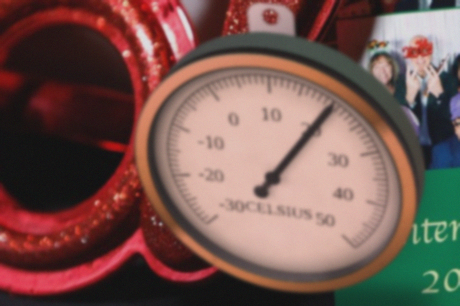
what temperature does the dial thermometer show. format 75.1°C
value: 20°C
